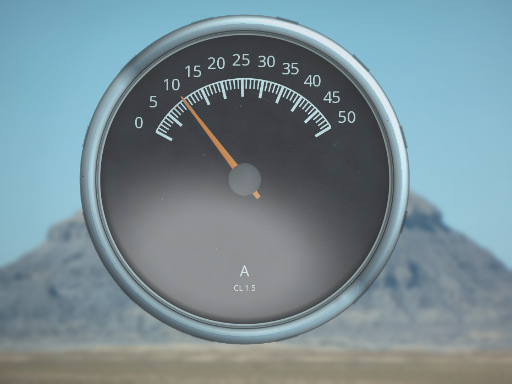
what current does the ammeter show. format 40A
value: 10A
